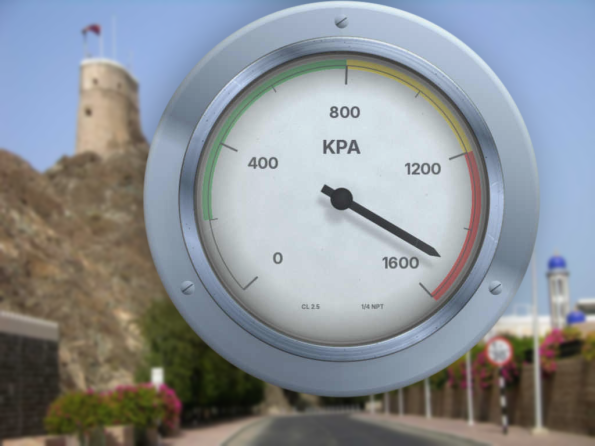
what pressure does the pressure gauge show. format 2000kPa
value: 1500kPa
